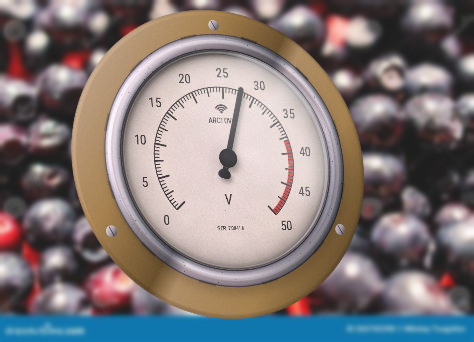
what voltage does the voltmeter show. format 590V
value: 27.5V
